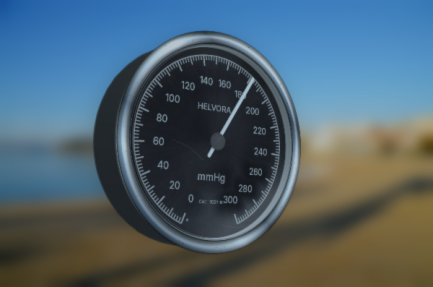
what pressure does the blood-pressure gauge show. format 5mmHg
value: 180mmHg
